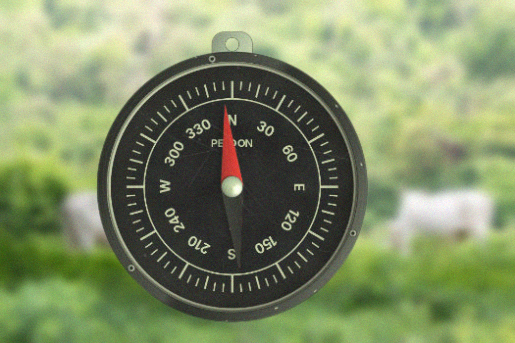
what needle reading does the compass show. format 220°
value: 355°
